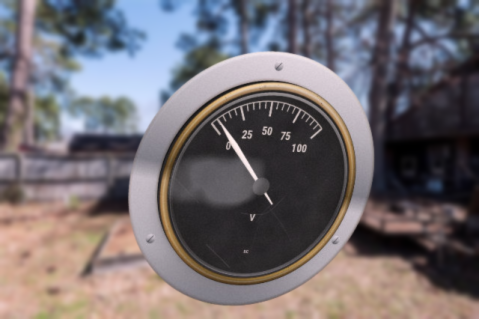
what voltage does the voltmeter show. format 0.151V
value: 5V
